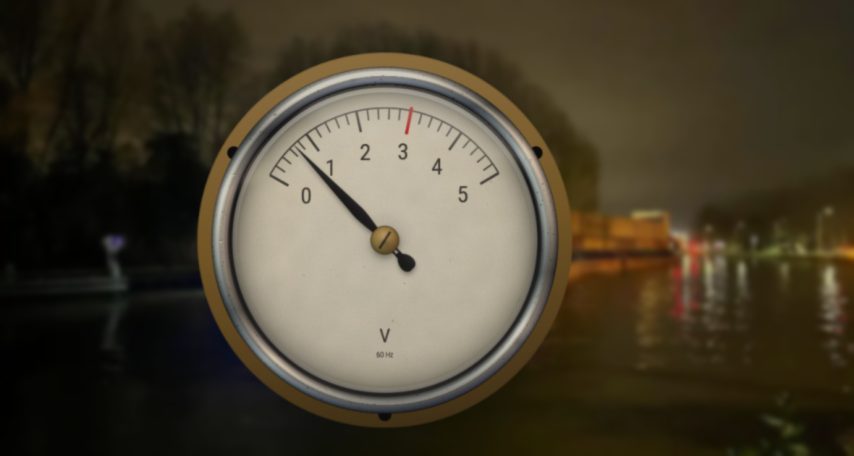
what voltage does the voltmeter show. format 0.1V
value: 0.7V
